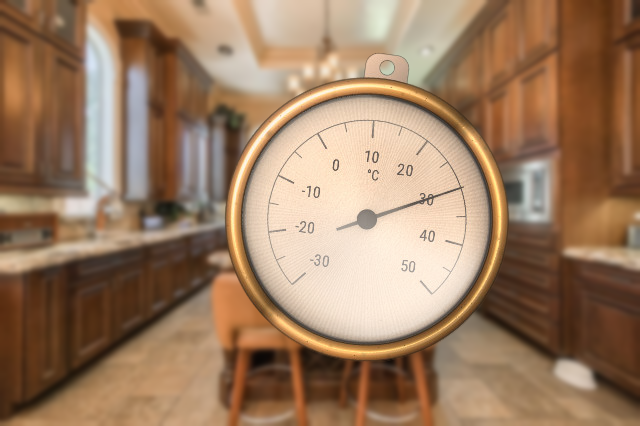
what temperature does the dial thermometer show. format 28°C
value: 30°C
